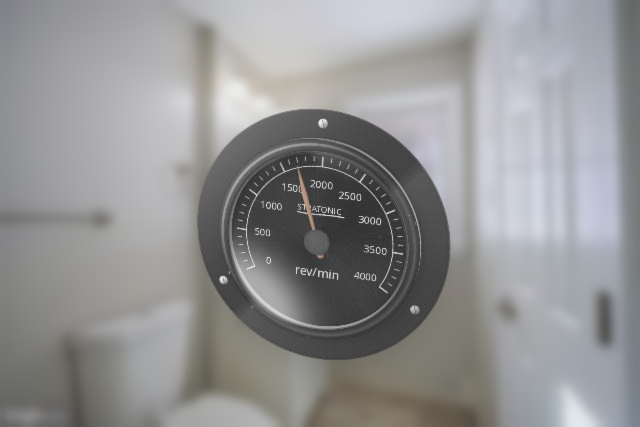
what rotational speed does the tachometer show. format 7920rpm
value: 1700rpm
